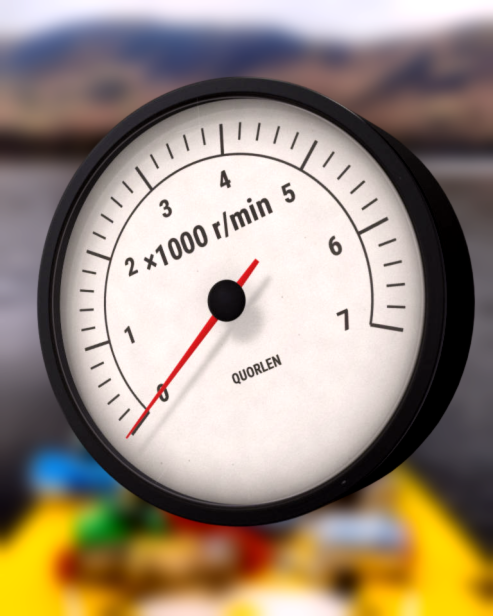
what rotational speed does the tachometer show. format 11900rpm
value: 0rpm
